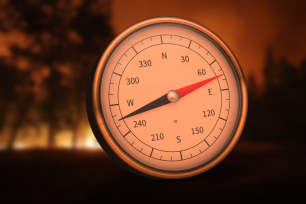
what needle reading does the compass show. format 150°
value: 75°
